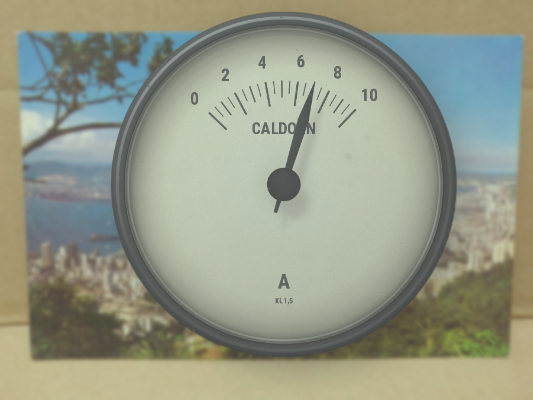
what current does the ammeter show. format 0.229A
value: 7A
